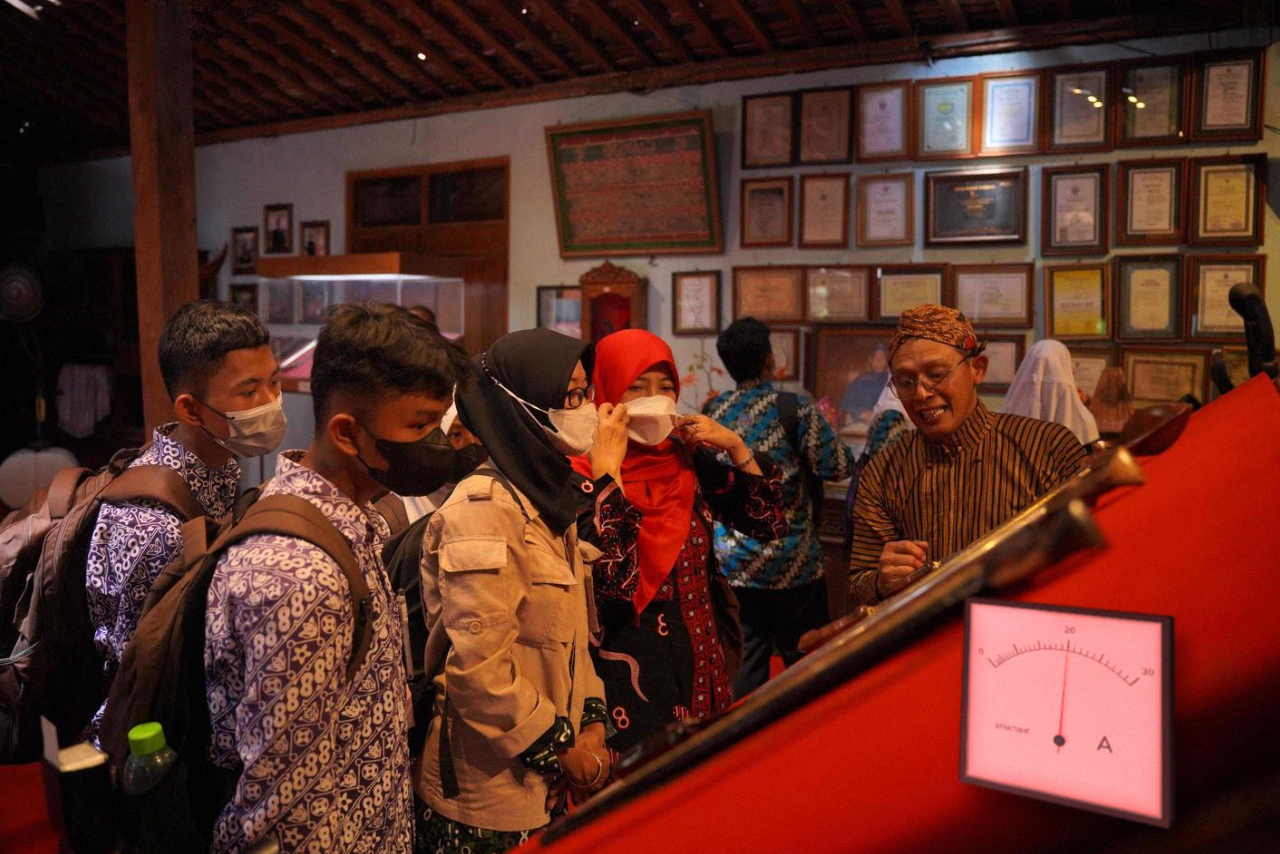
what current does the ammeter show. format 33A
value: 20A
